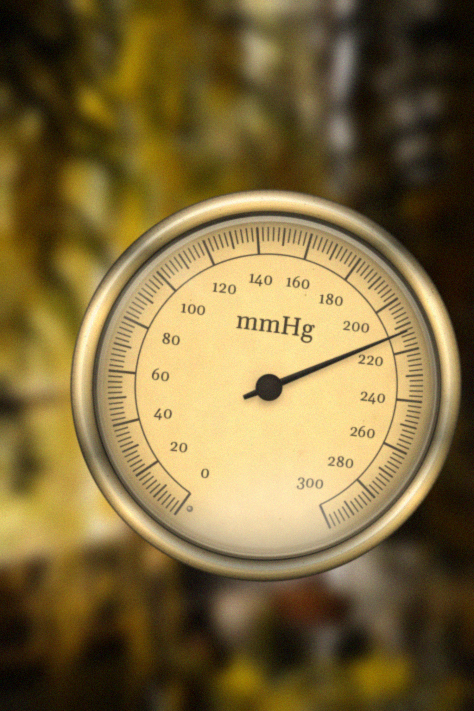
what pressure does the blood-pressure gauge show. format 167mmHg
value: 212mmHg
